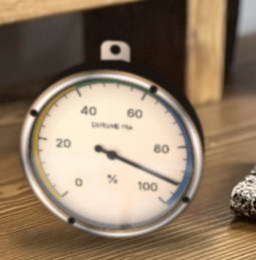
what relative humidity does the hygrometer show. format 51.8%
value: 92%
